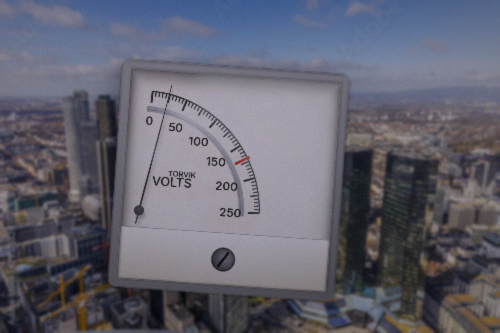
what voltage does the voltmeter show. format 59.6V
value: 25V
